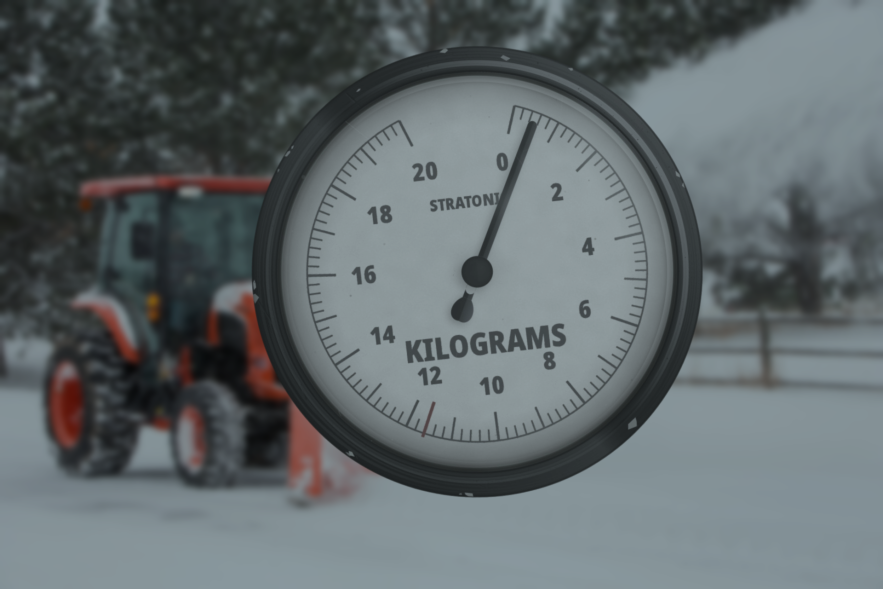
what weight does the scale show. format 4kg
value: 0.5kg
